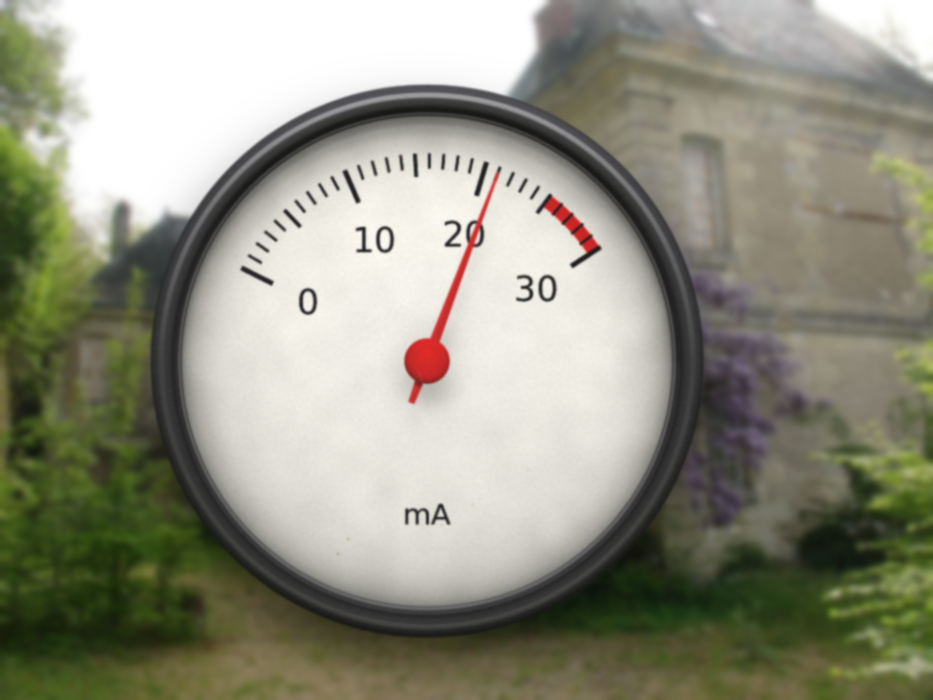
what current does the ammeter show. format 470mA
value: 21mA
